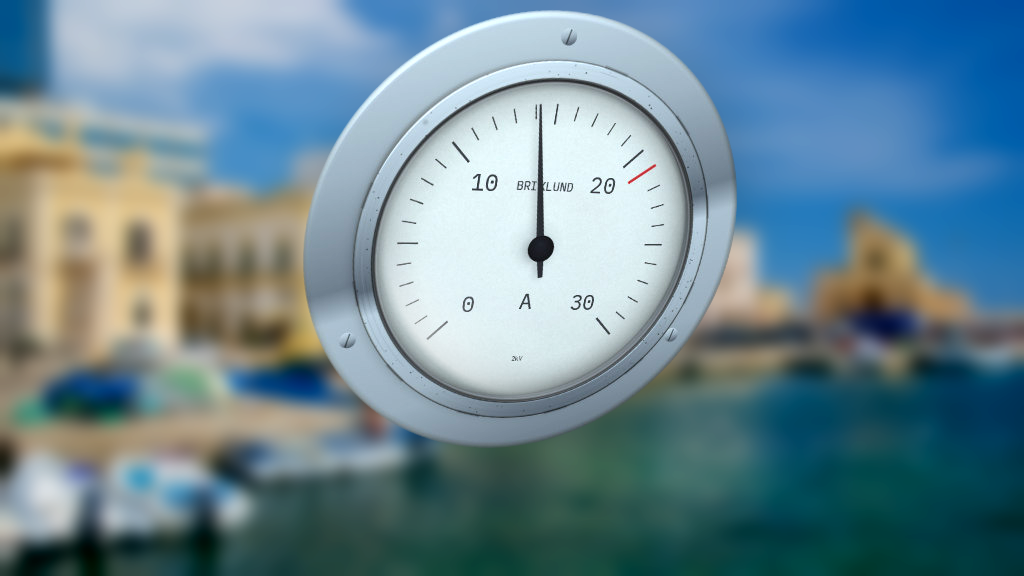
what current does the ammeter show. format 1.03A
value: 14A
